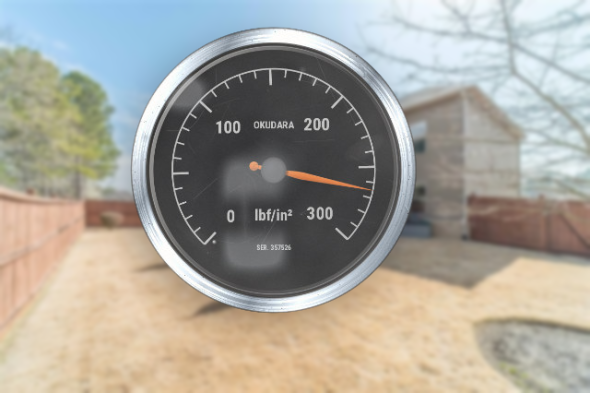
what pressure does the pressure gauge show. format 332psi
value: 265psi
